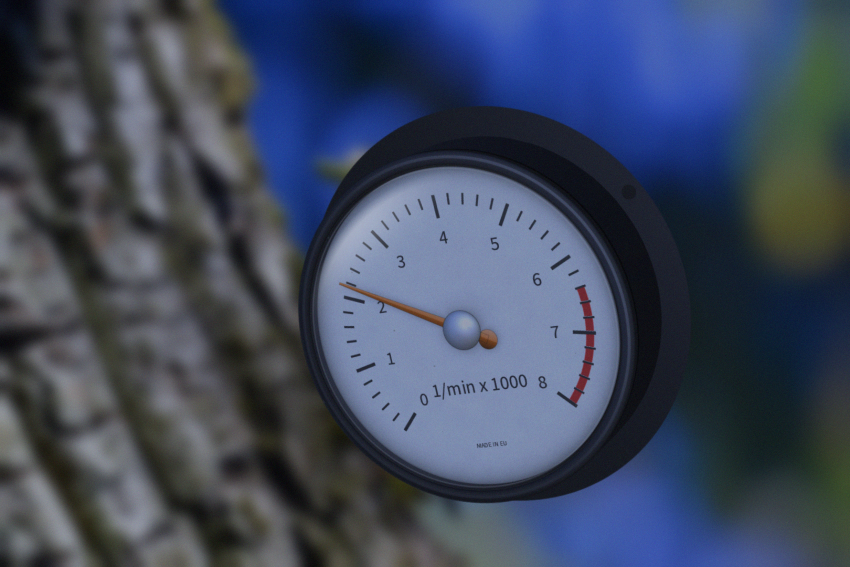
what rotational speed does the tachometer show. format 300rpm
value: 2200rpm
